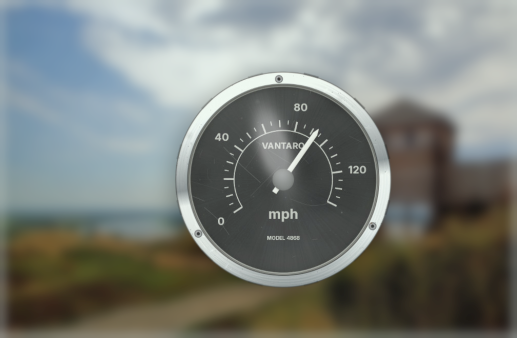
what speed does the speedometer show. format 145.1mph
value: 92.5mph
